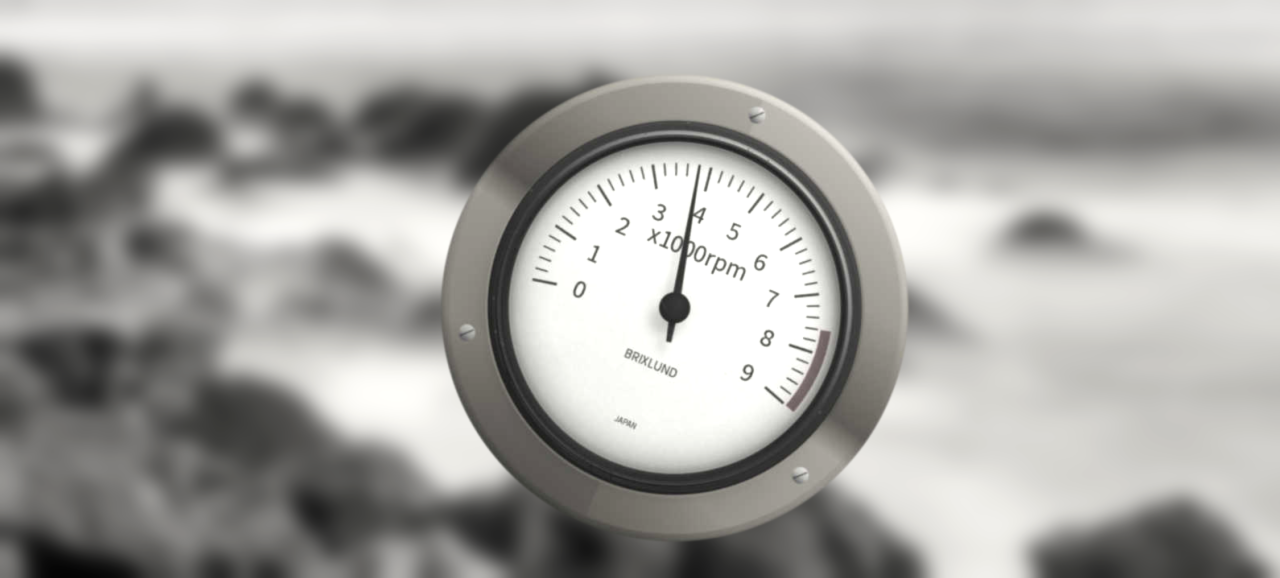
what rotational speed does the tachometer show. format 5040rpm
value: 3800rpm
